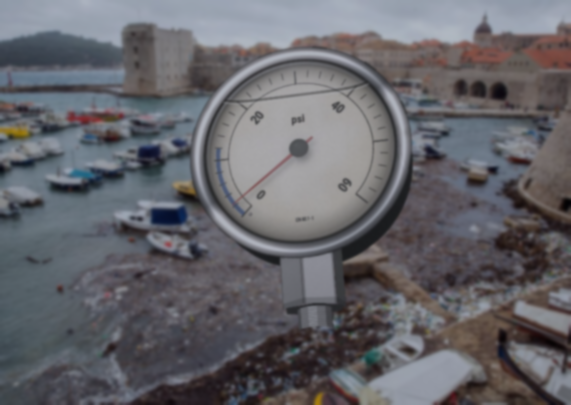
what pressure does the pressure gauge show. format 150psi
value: 2psi
